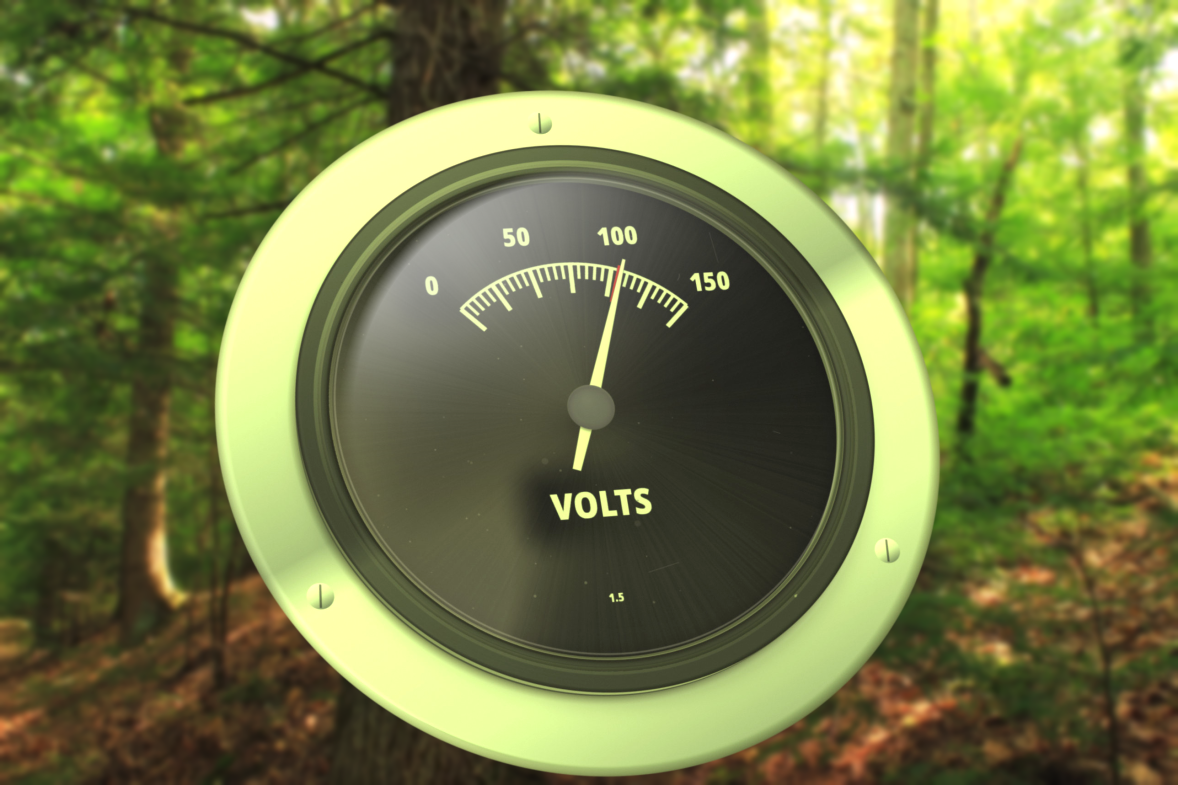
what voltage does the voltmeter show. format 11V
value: 105V
